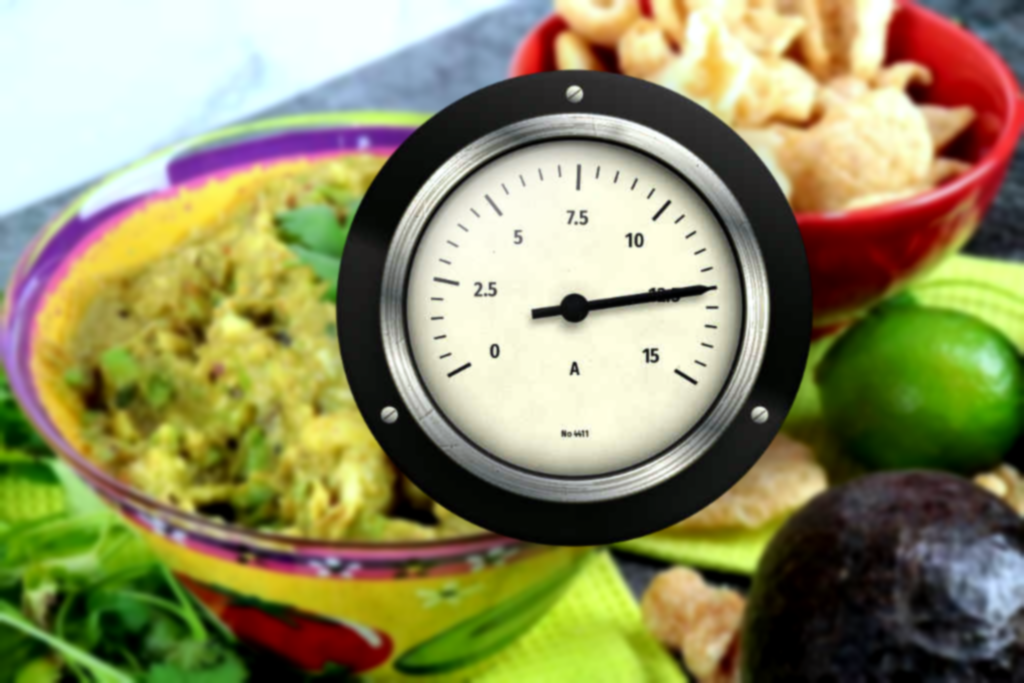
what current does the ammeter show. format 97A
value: 12.5A
